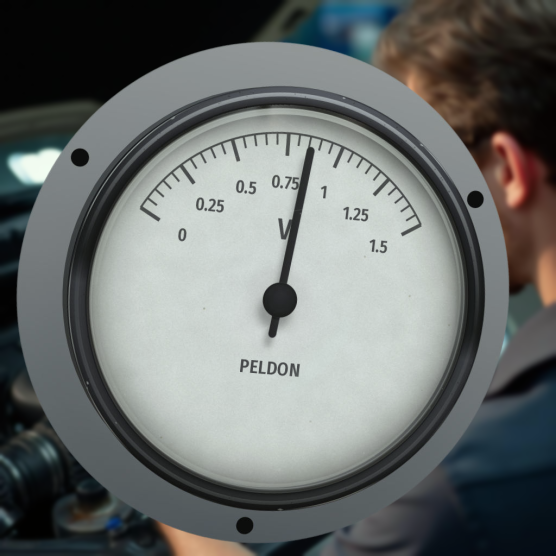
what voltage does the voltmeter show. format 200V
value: 0.85V
